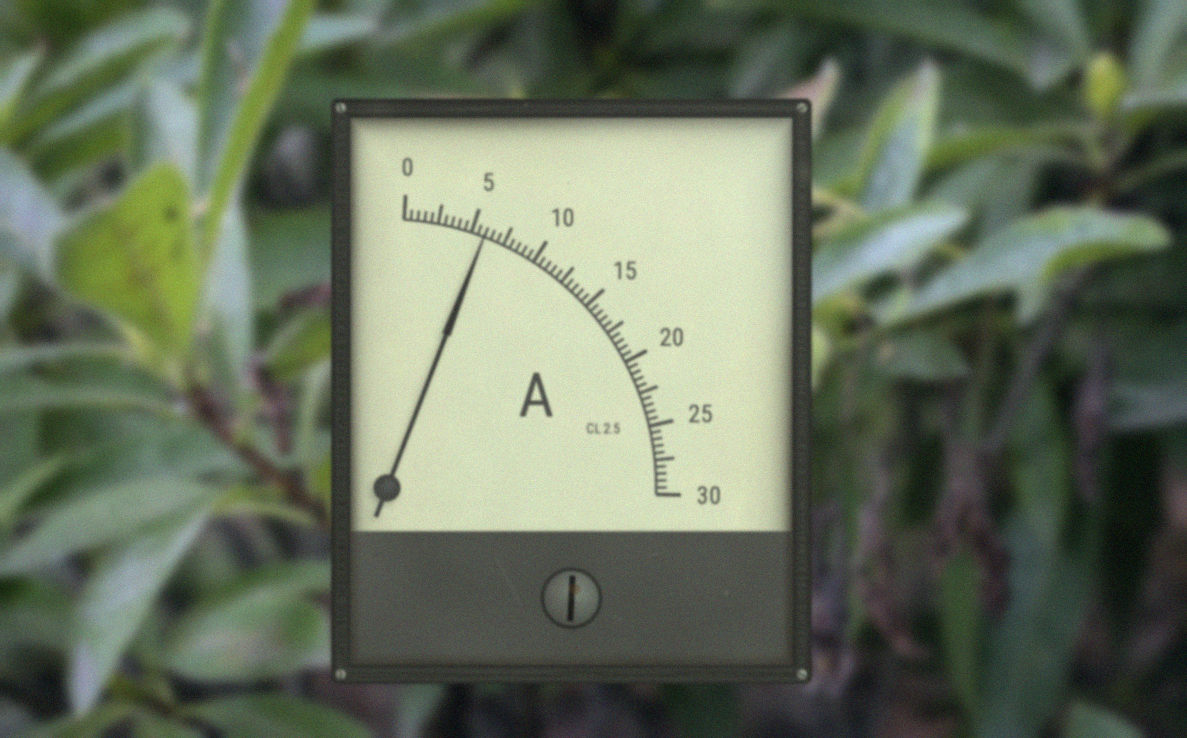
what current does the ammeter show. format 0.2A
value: 6A
